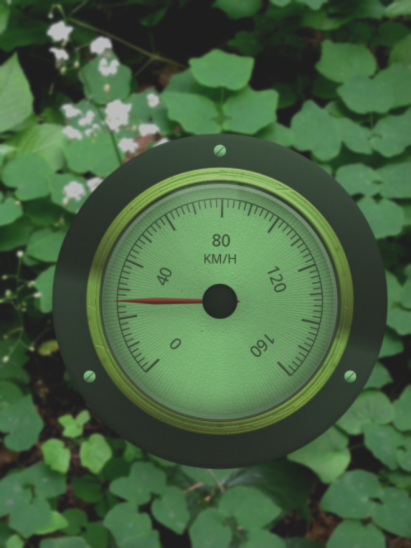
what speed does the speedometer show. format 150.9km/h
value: 26km/h
